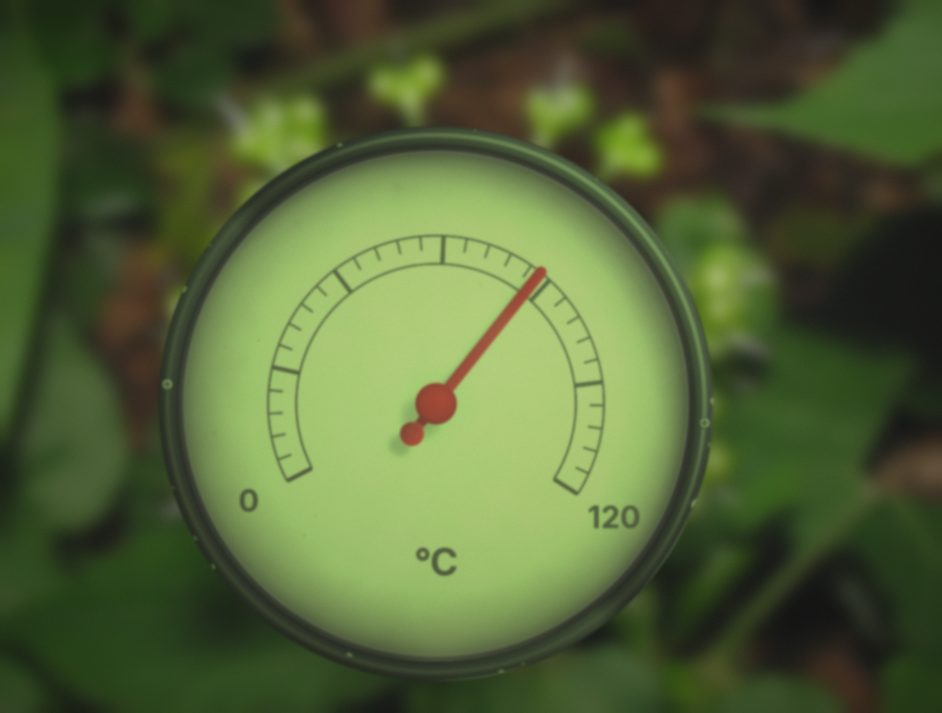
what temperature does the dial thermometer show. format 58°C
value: 78°C
